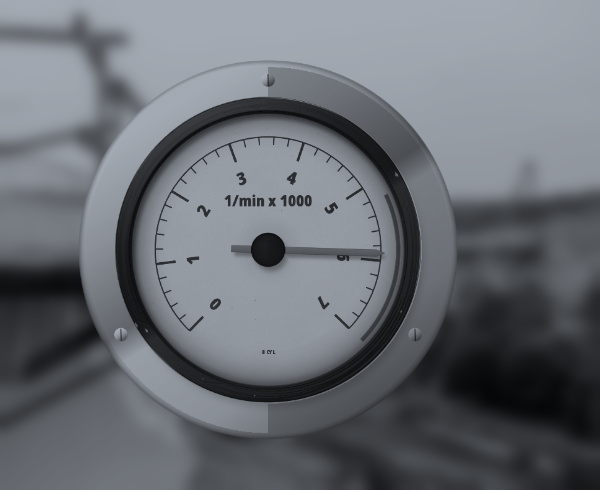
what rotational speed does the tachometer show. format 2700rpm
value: 5900rpm
